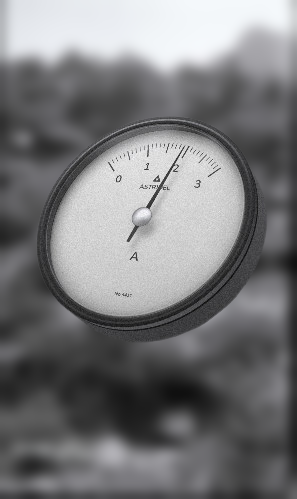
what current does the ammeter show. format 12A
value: 2A
